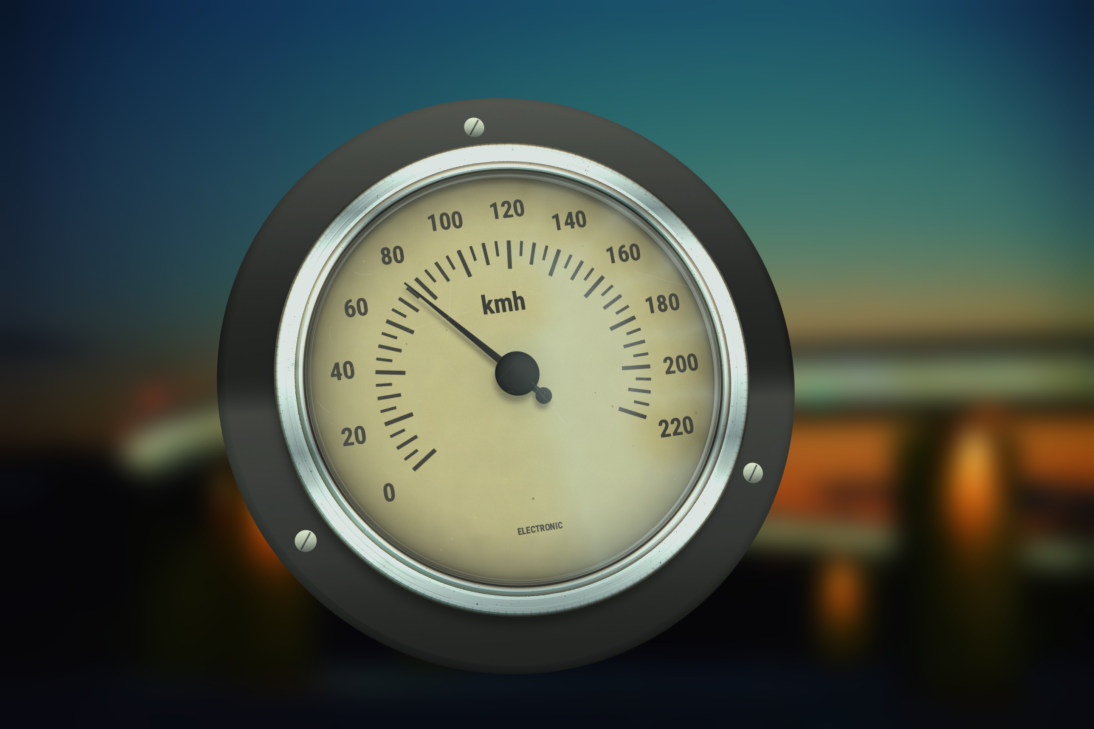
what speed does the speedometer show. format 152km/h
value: 75km/h
